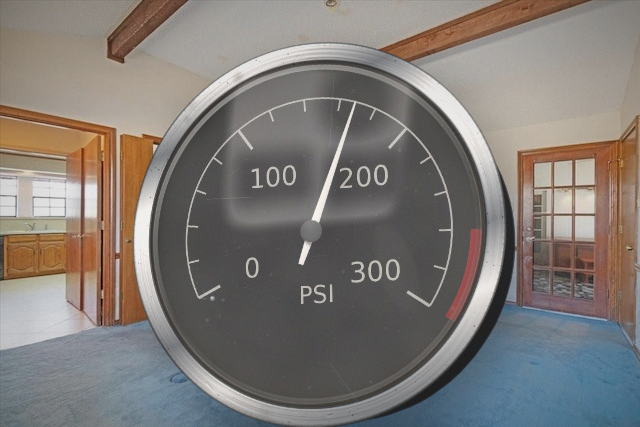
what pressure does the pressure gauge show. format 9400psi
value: 170psi
